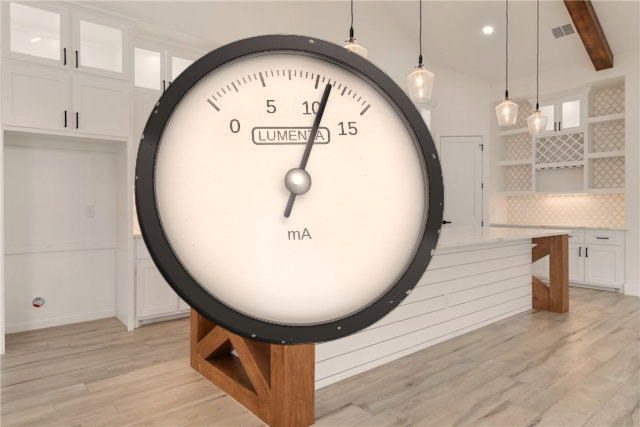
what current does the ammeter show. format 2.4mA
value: 11mA
